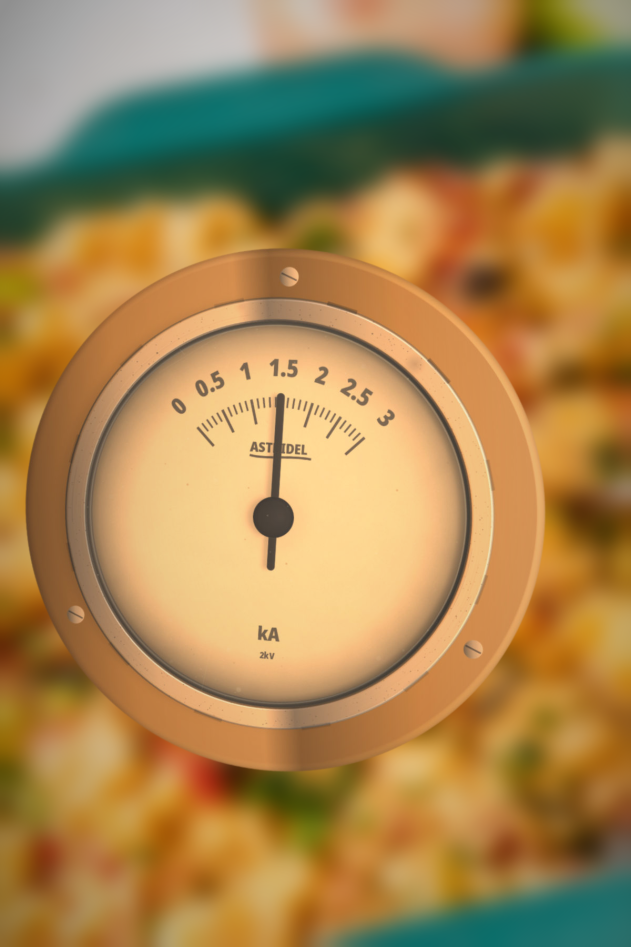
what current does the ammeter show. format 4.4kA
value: 1.5kA
